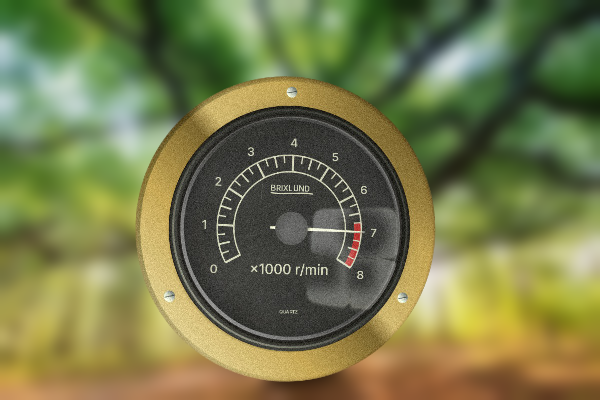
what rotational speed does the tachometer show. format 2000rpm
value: 7000rpm
